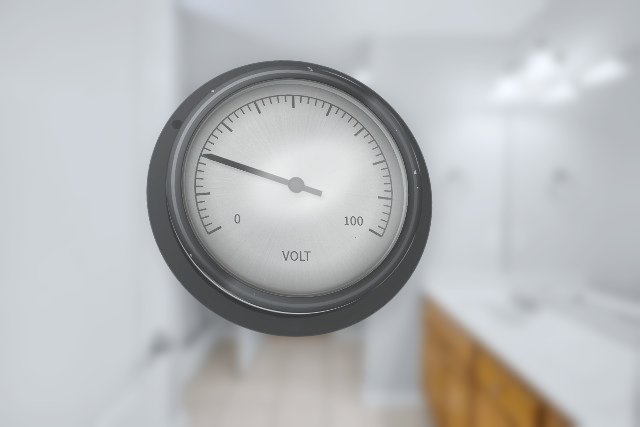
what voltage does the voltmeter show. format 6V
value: 20V
